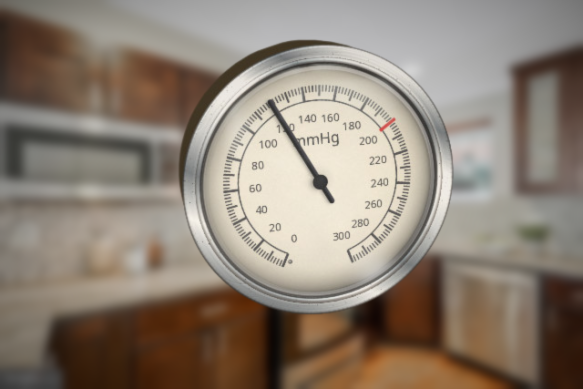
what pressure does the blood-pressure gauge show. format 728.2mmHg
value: 120mmHg
